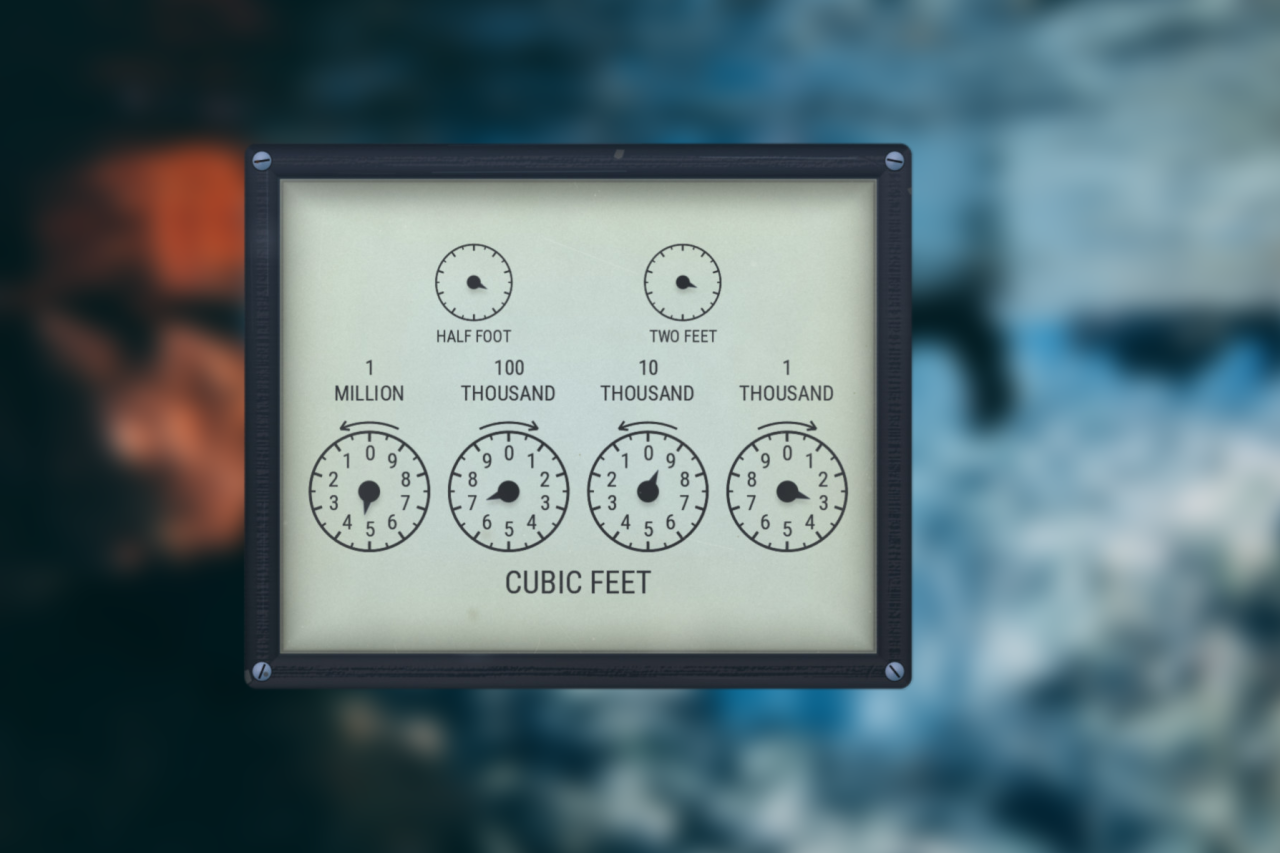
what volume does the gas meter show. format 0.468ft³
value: 469300ft³
